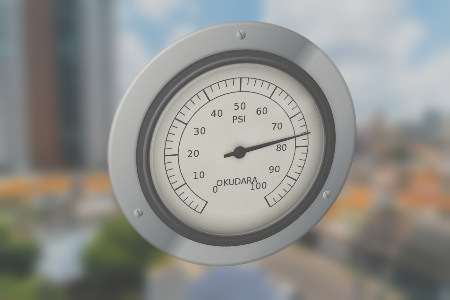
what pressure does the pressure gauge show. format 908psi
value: 76psi
